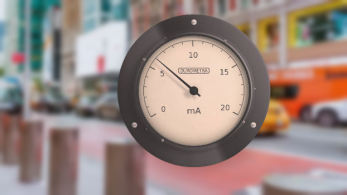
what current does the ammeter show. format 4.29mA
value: 6mA
